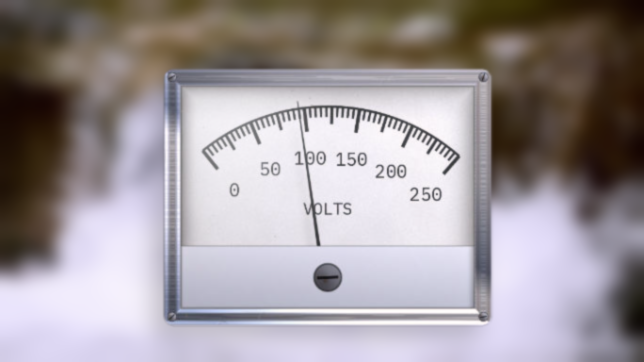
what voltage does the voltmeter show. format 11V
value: 95V
